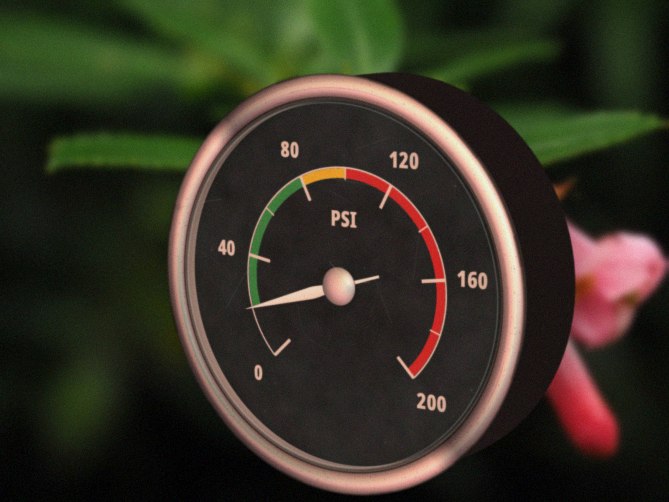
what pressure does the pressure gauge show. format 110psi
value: 20psi
